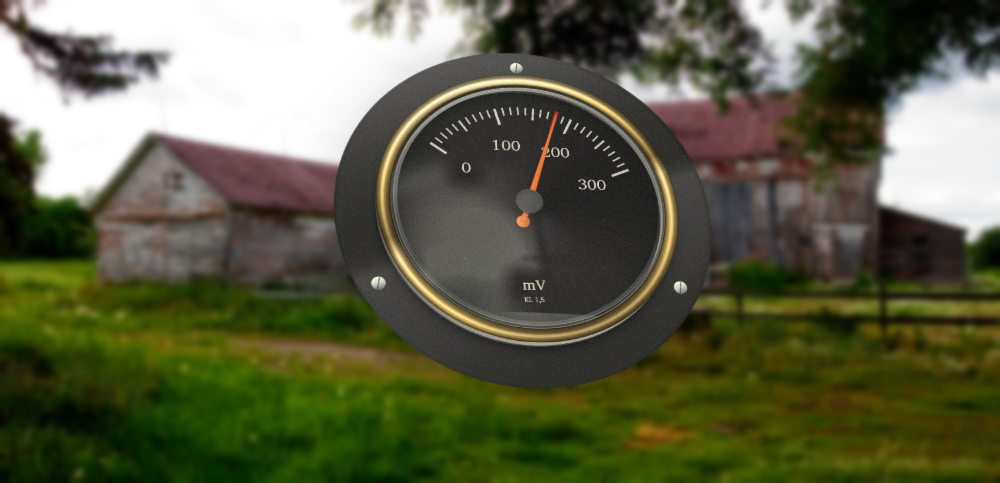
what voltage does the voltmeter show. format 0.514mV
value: 180mV
